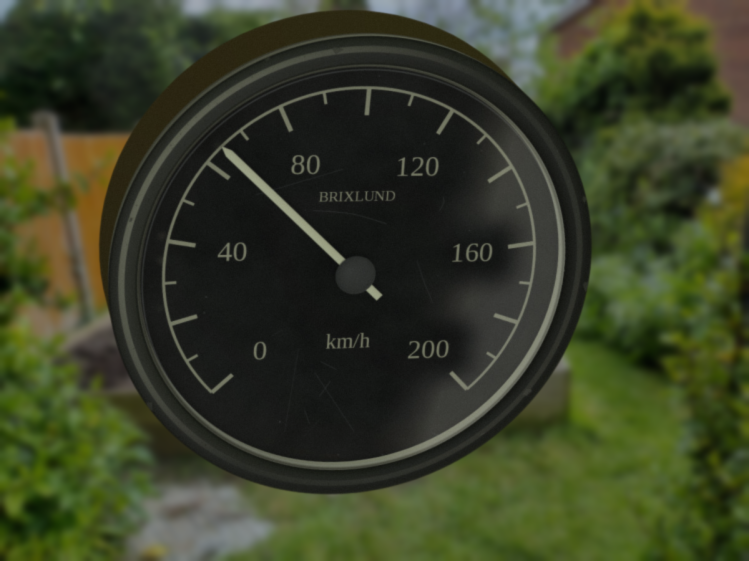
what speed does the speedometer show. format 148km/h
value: 65km/h
